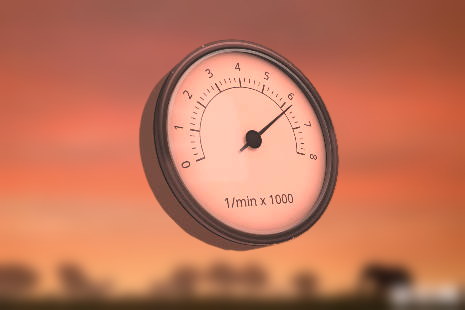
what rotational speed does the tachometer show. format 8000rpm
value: 6200rpm
